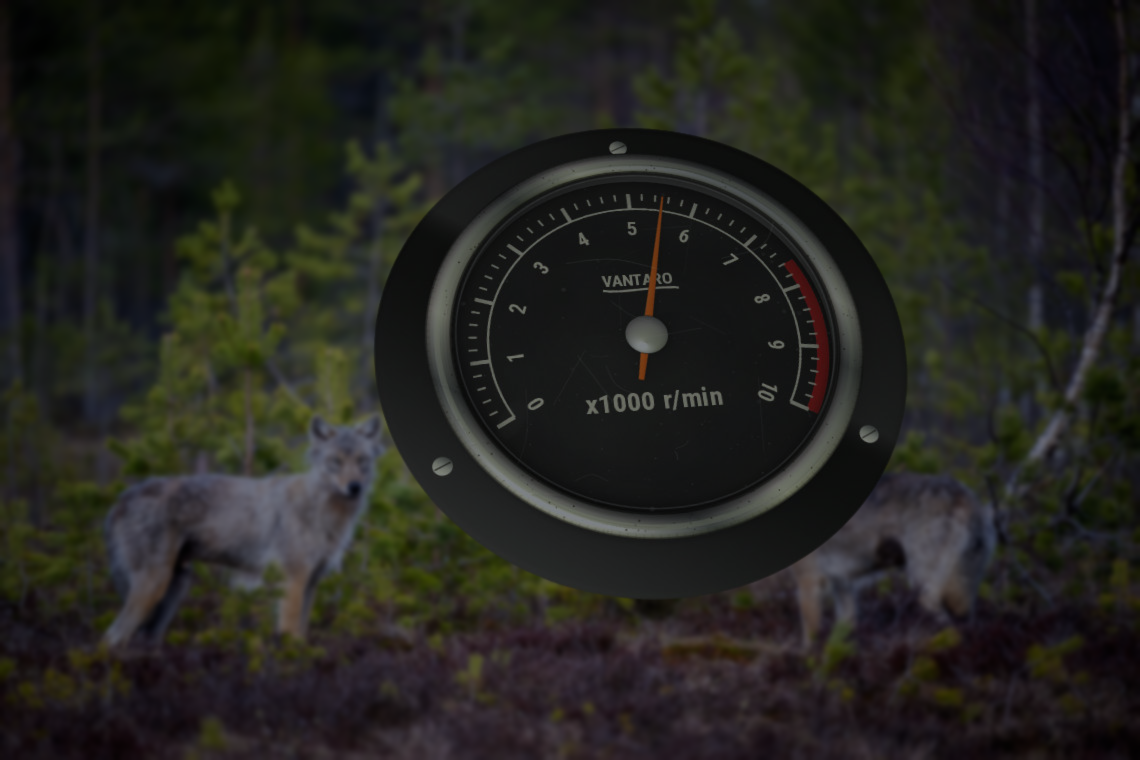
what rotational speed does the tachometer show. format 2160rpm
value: 5500rpm
